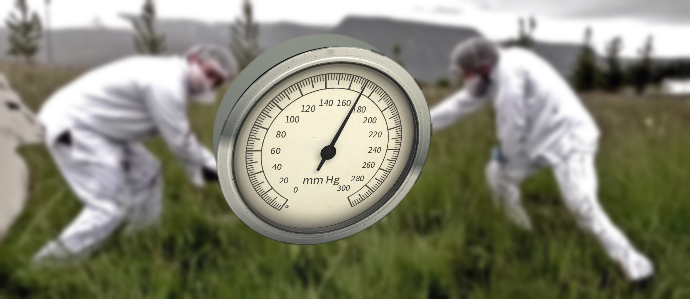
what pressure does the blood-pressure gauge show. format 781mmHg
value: 170mmHg
